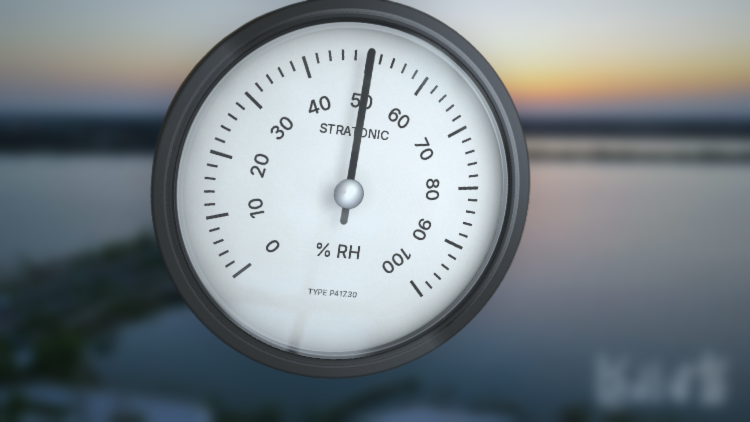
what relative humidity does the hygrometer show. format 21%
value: 50%
